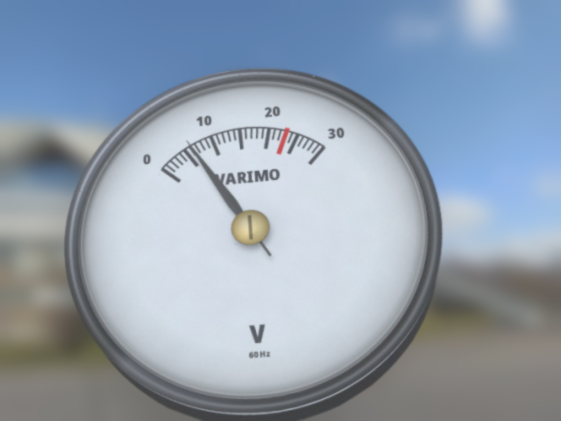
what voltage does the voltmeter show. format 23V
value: 6V
